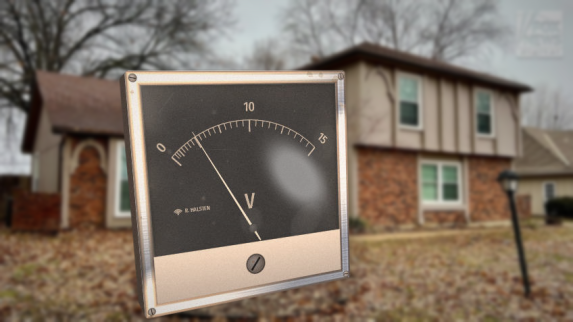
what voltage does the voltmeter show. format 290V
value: 5V
